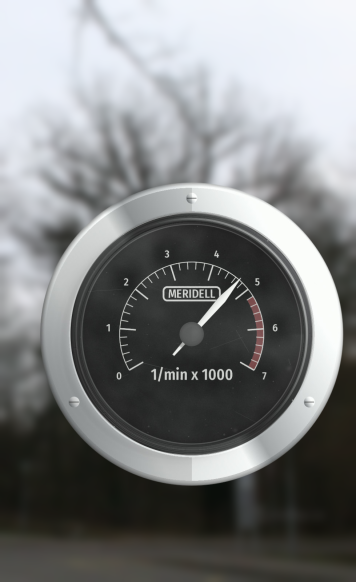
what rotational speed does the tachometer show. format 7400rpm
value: 4700rpm
